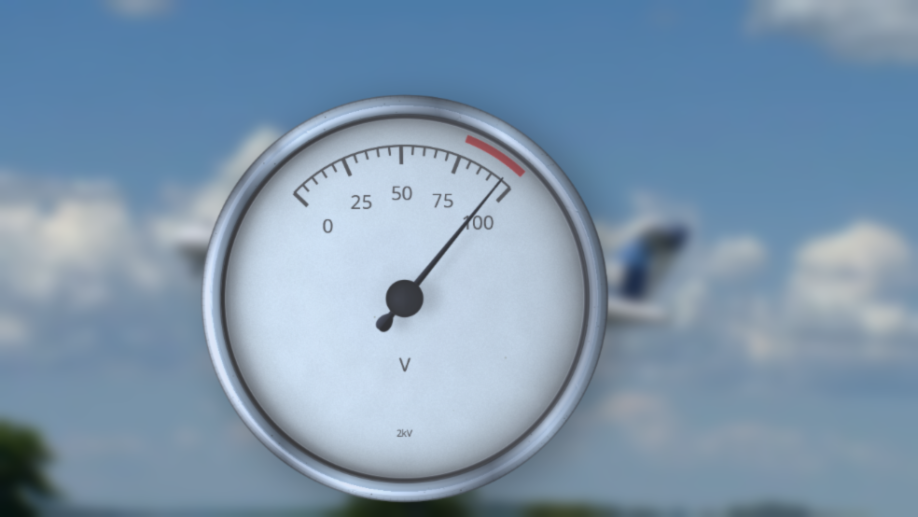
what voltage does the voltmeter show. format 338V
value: 95V
